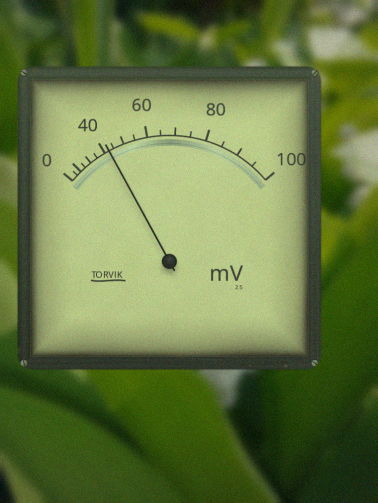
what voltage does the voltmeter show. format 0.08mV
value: 42.5mV
